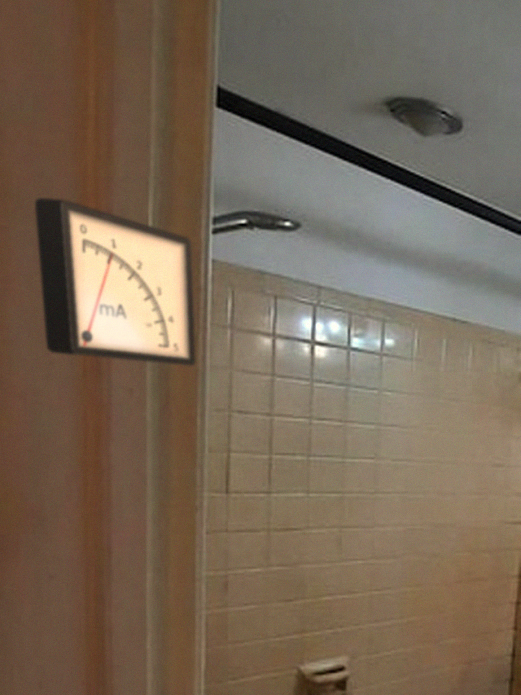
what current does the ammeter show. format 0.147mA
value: 1mA
